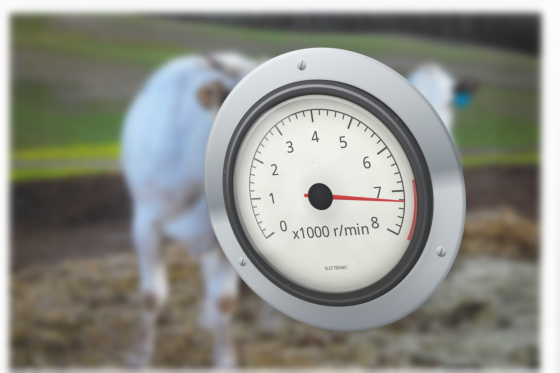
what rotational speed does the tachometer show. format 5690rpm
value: 7200rpm
